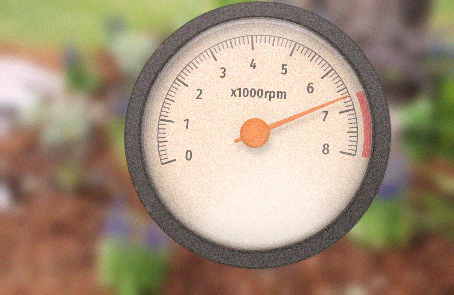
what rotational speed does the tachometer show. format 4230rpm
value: 6700rpm
